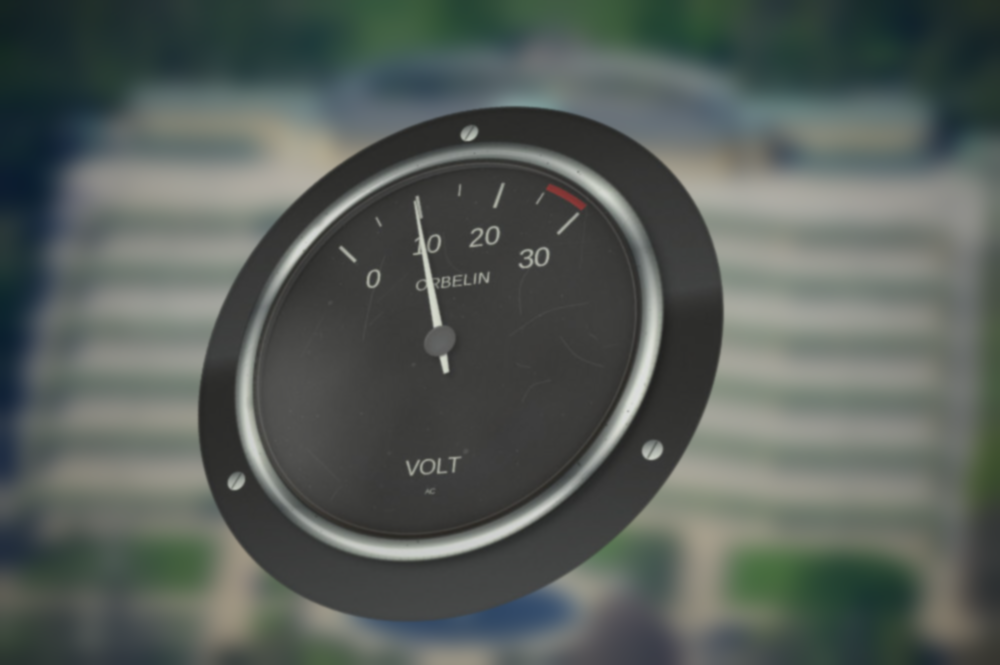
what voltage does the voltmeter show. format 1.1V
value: 10V
